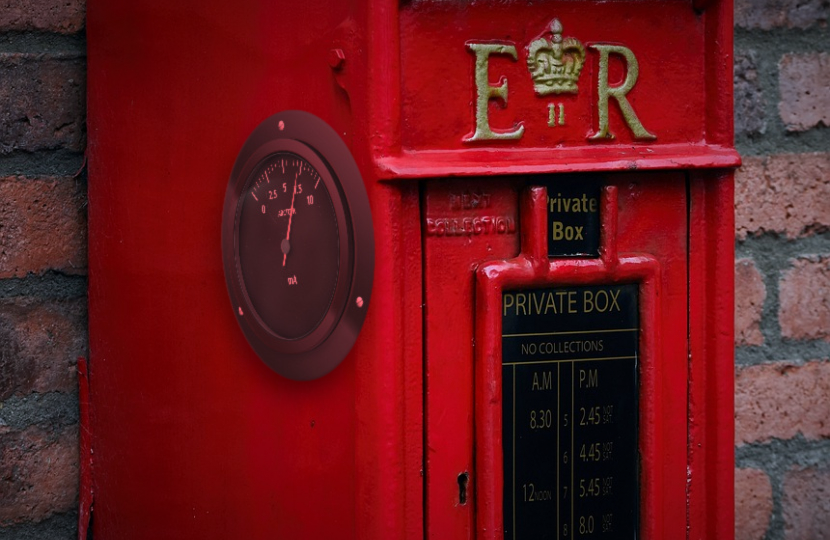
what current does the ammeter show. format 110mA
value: 7.5mA
